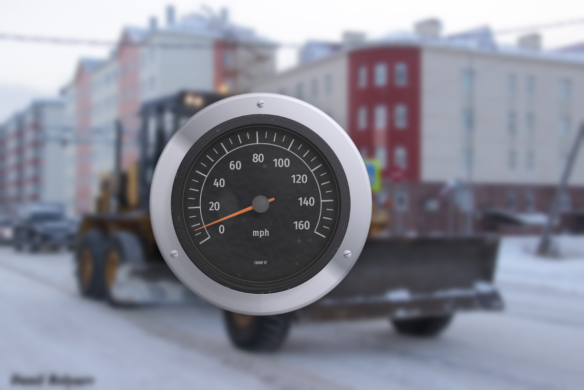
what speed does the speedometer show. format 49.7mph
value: 7.5mph
